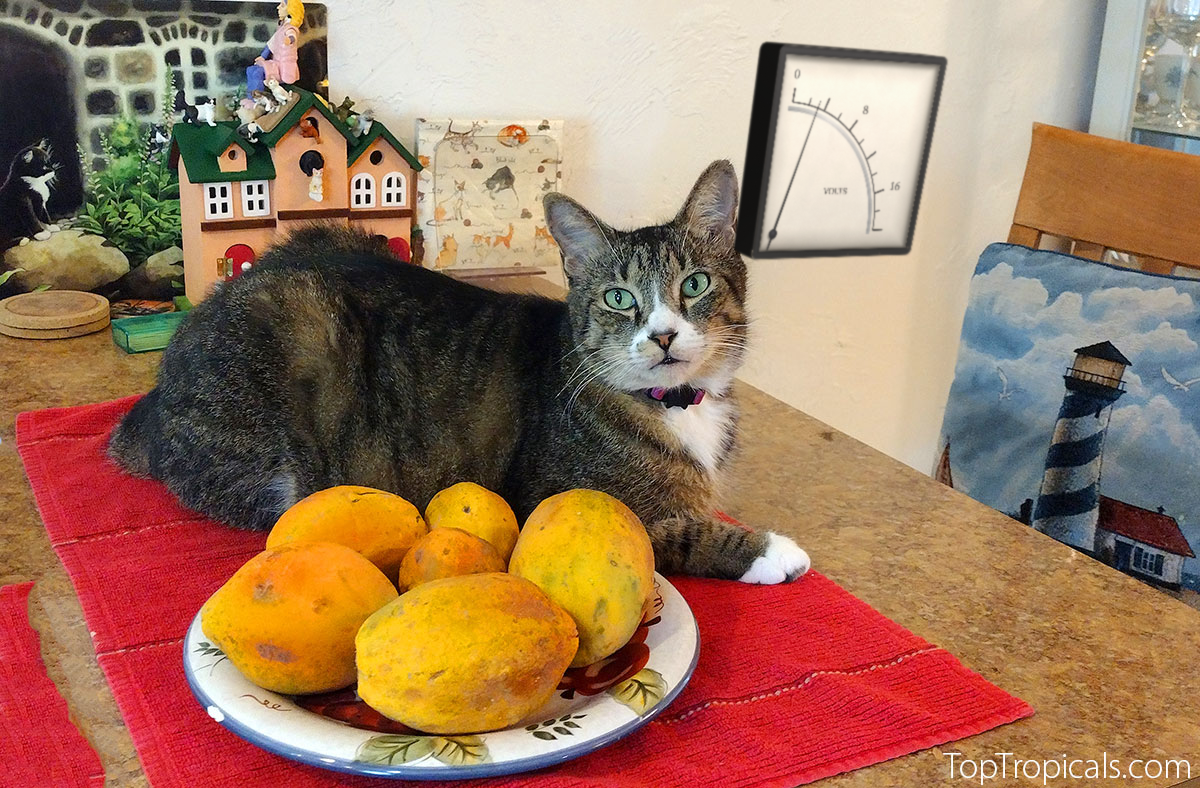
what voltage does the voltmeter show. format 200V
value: 3V
